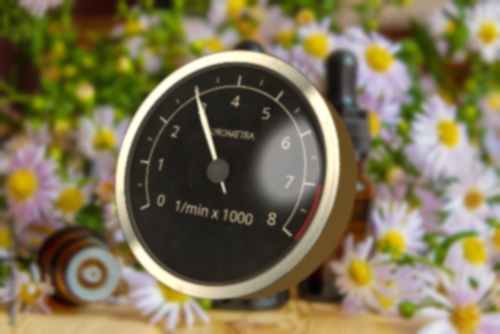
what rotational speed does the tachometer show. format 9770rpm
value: 3000rpm
